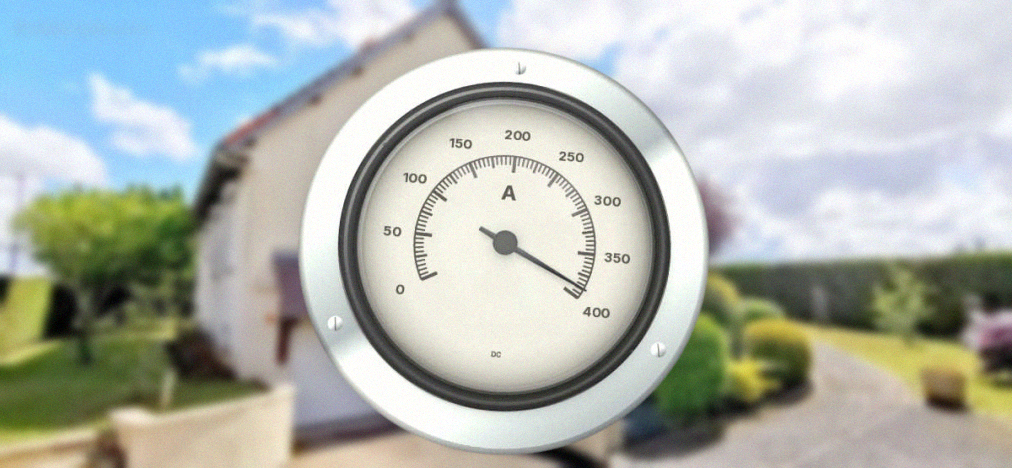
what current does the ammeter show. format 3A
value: 390A
